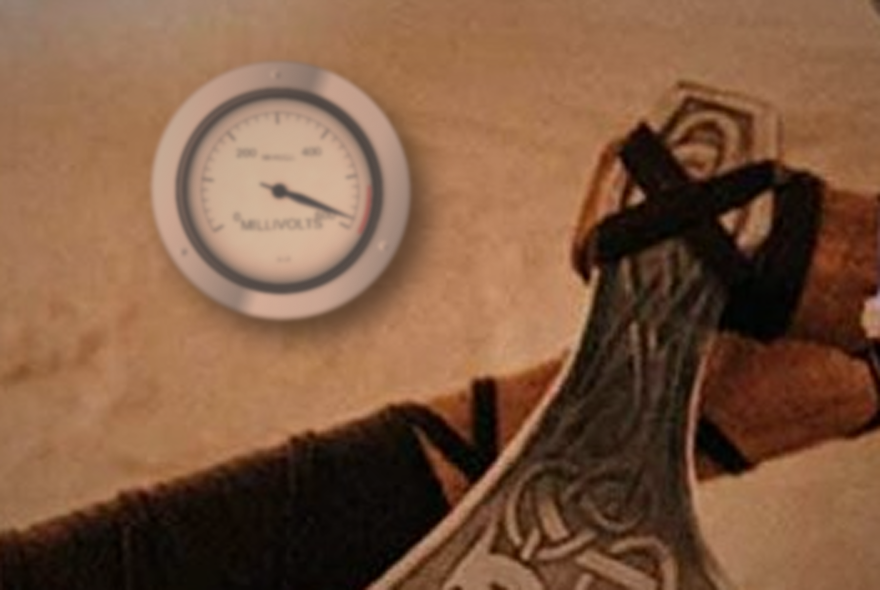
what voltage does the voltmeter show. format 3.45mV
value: 580mV
